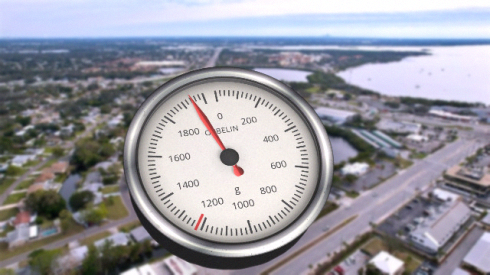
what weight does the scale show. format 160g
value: 1940g
